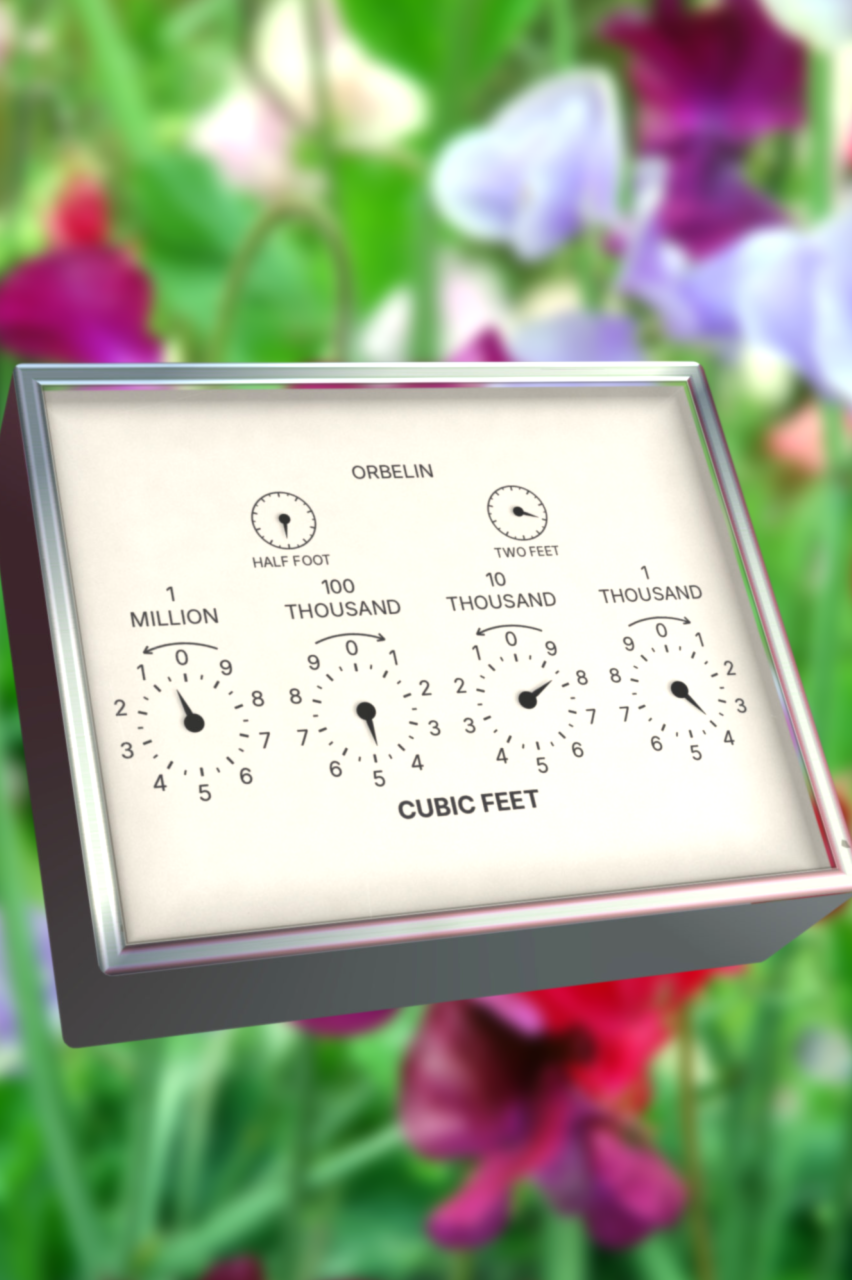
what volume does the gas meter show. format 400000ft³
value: 48400ft³
